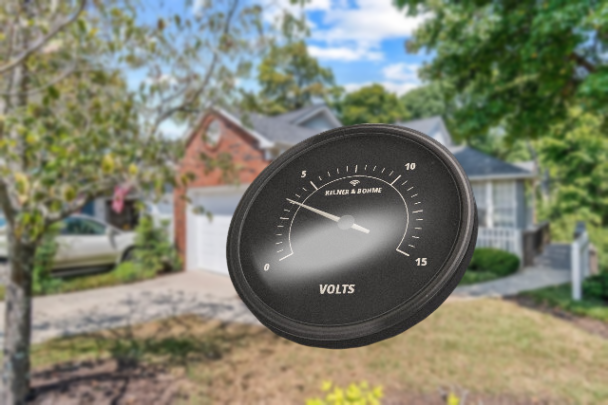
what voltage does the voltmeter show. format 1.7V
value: 3.5V
